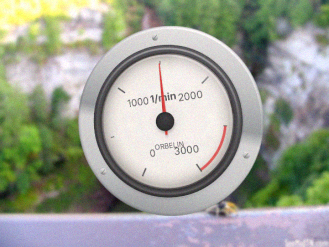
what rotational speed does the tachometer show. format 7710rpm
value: 1500rpm
